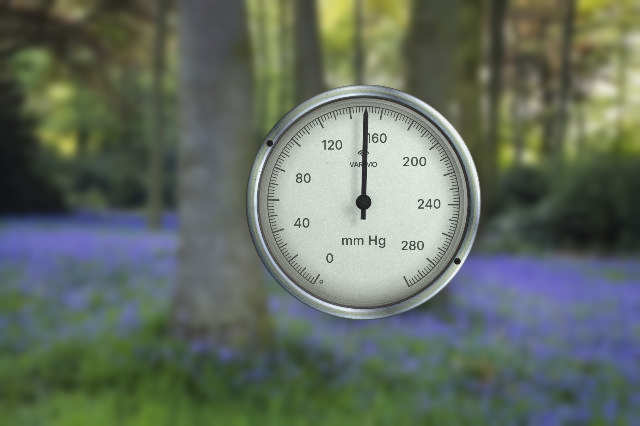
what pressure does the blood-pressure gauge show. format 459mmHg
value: 150mmHg
